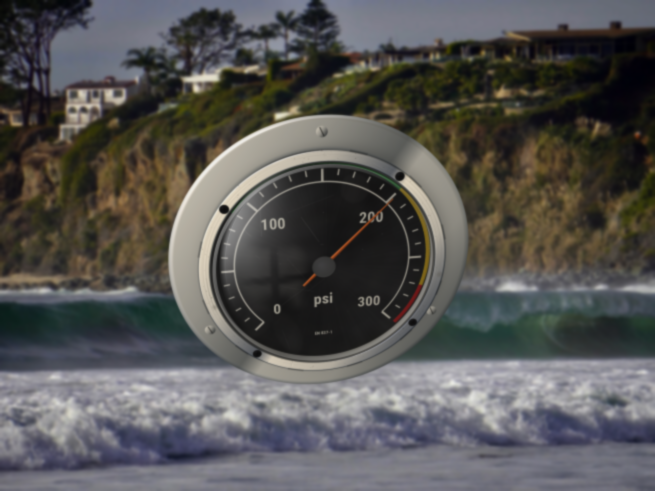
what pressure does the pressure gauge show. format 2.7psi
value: 200psi
